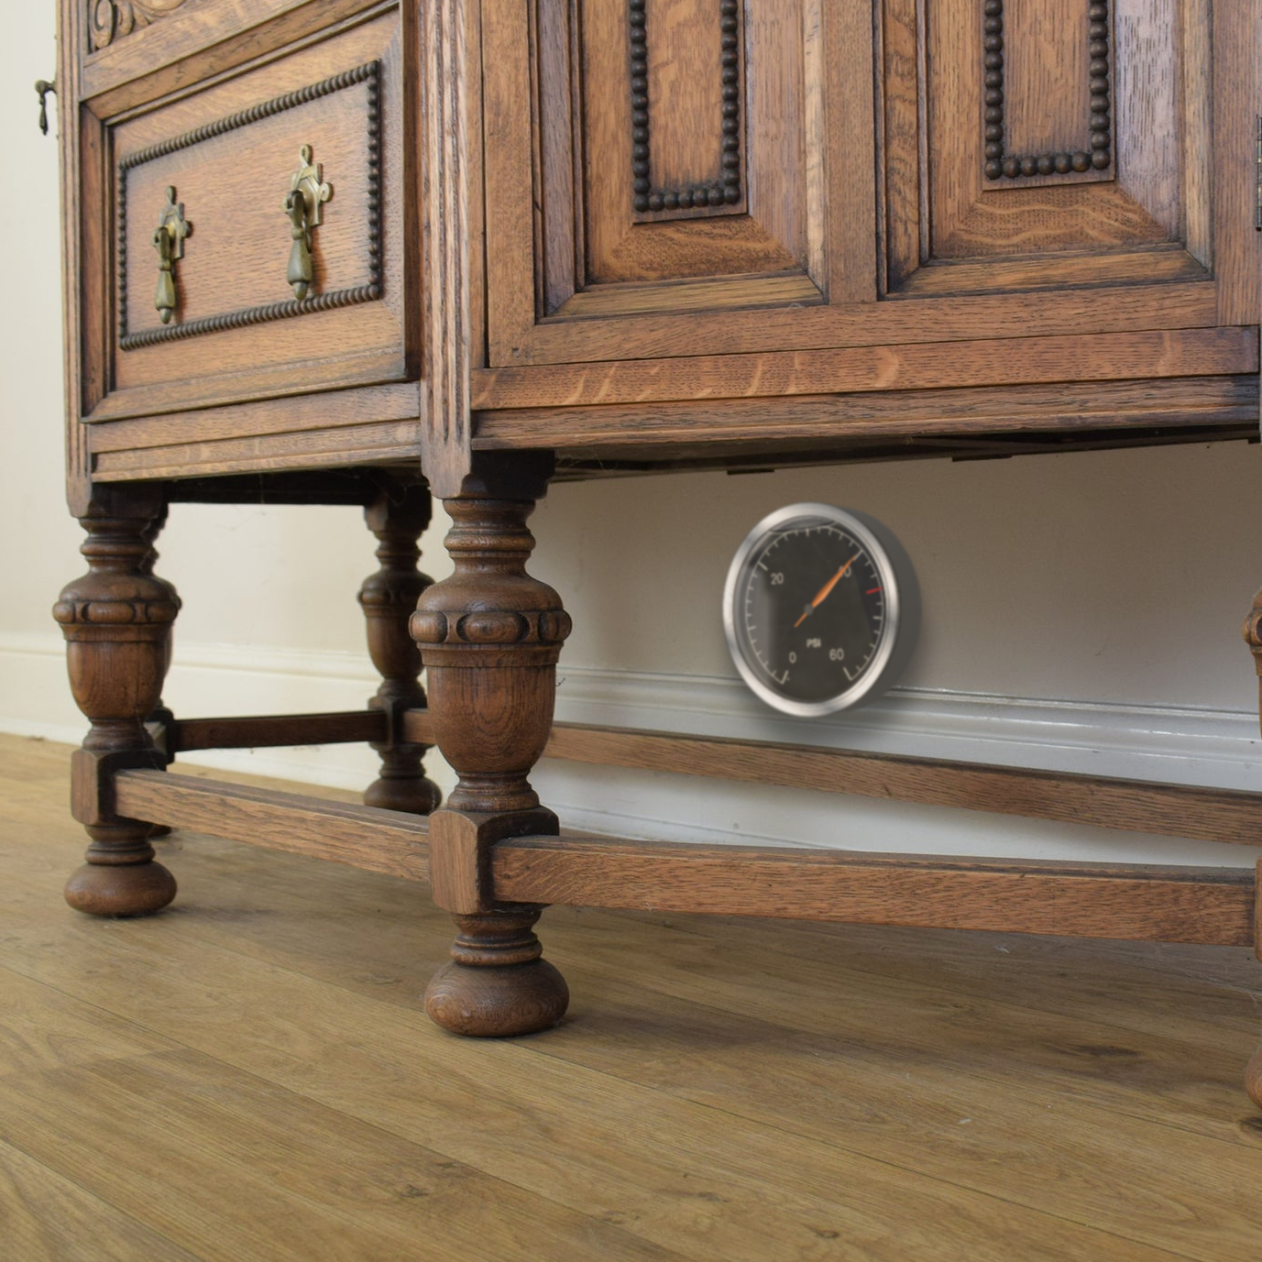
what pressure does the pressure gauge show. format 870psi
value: 40psi
